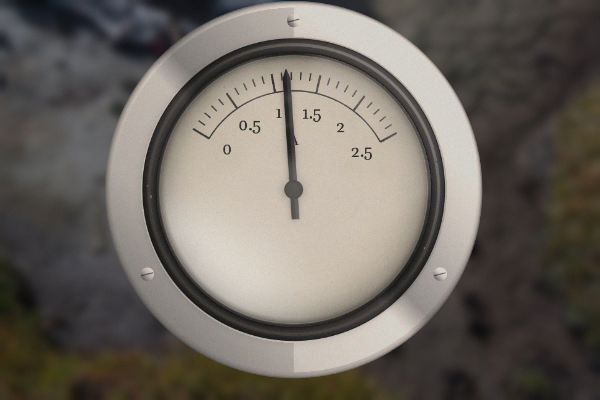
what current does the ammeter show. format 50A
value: 1.15A
